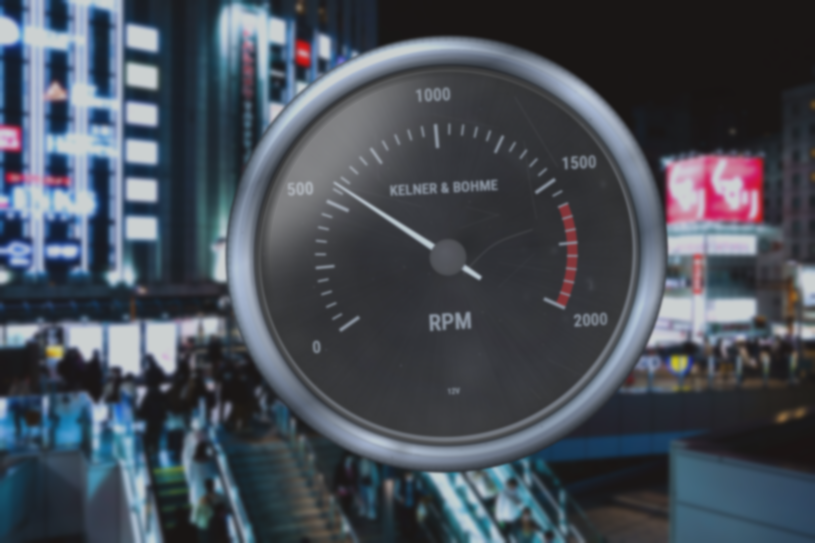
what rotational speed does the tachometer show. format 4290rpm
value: 575rpm
